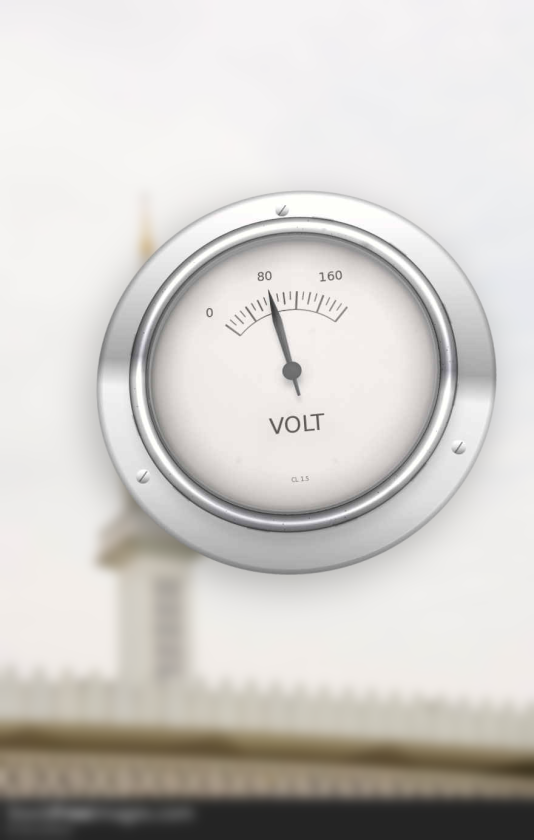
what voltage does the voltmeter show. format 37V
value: 80V
